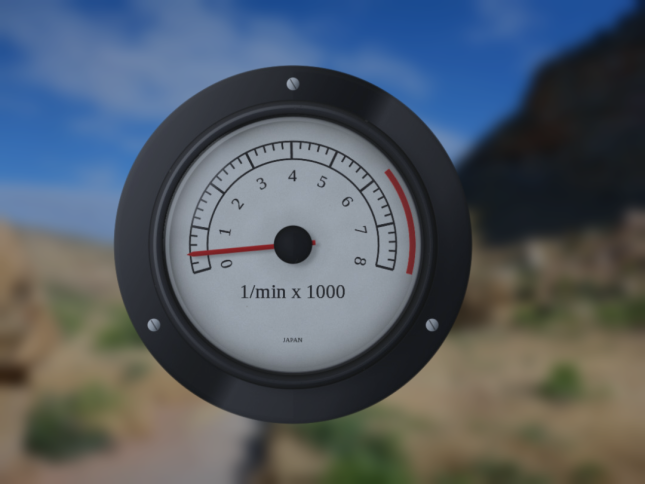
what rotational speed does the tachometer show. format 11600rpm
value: 400rpm
